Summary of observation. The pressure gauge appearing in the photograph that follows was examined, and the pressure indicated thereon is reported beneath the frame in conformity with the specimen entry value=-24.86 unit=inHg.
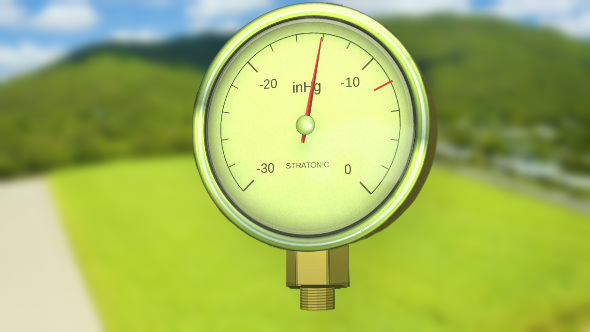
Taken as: value=-14 unit=inHg
